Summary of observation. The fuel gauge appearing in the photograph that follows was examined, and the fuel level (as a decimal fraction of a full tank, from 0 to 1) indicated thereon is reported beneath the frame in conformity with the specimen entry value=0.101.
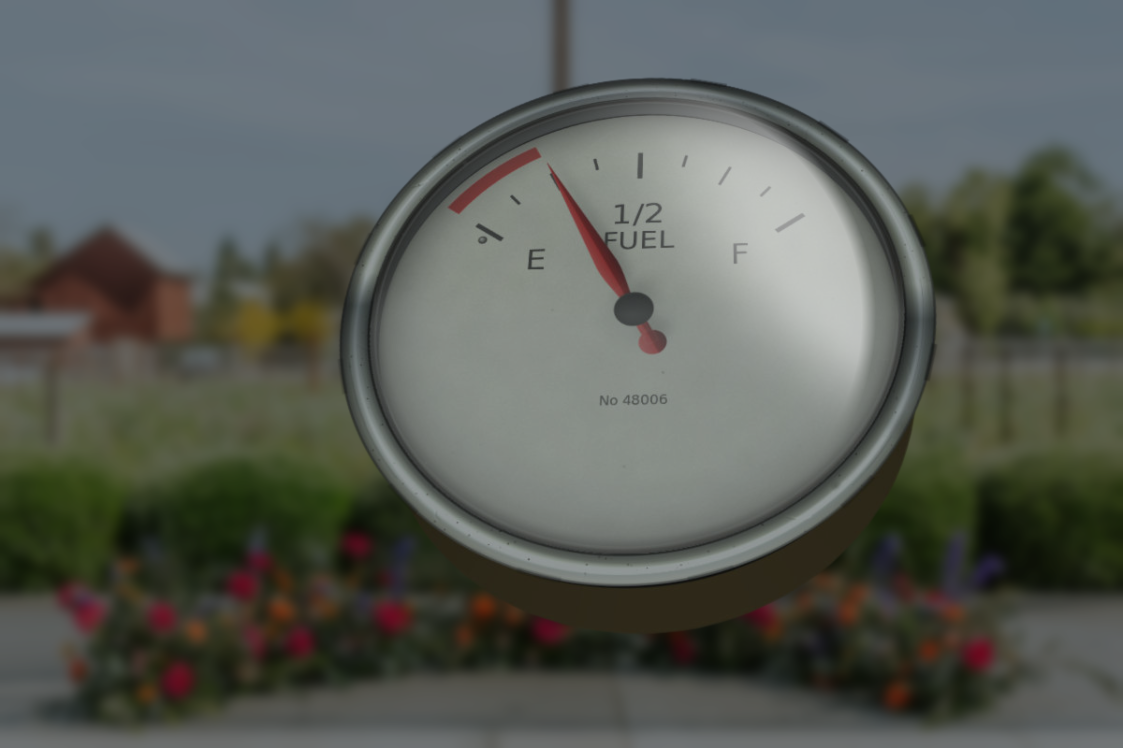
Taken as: value=0.25
